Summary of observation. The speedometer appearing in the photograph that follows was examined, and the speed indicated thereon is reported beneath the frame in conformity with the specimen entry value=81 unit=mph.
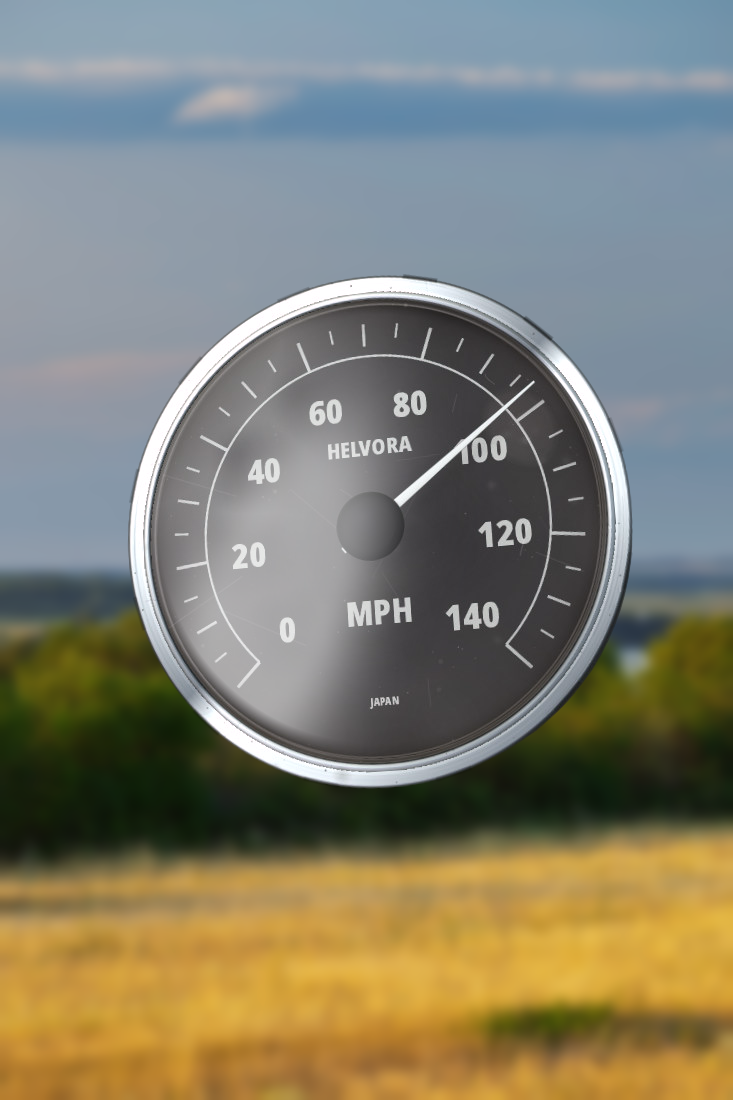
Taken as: value=97.5 unit=mph
